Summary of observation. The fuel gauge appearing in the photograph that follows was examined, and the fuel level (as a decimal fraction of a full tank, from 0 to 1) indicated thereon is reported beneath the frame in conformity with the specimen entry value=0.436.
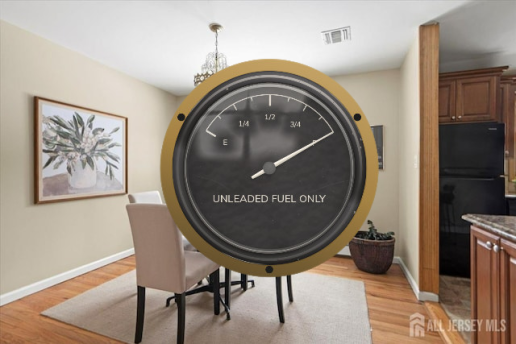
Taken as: value=1
